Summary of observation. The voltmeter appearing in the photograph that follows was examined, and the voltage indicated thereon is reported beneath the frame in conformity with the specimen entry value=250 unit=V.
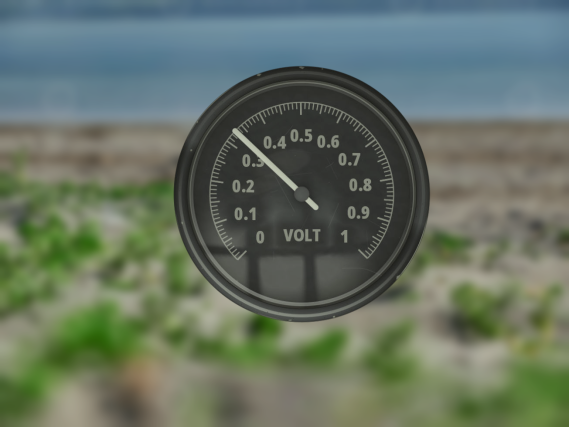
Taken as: value=0.33 unit=V
